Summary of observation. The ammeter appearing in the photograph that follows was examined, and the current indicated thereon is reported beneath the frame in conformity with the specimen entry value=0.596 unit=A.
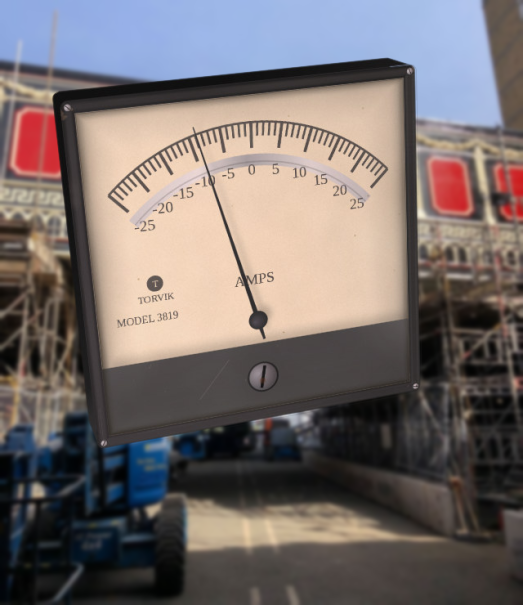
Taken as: value=-9 unit=A
